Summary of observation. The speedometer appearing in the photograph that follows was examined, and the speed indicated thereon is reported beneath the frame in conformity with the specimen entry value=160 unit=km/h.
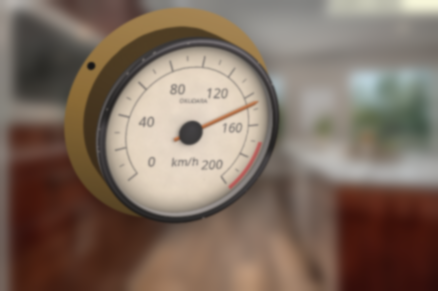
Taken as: value=145 unit=km/h
